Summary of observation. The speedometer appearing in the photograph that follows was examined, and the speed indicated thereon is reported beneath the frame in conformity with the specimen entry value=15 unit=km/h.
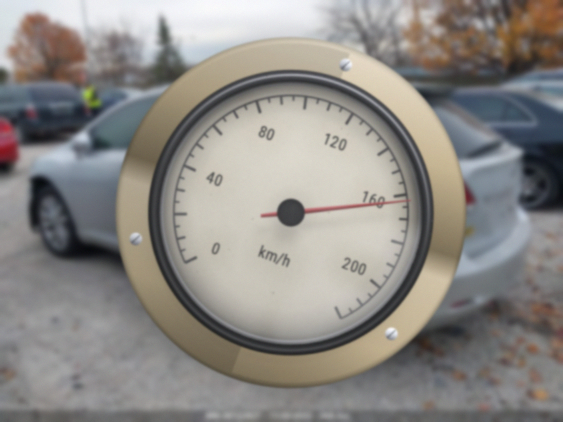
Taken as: value=162.5 unit=km/h
